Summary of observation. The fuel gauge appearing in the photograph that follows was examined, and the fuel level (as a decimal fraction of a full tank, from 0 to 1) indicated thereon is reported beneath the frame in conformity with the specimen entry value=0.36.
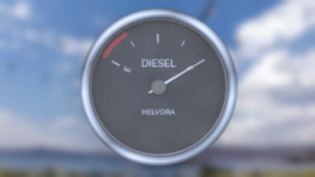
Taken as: value=1
